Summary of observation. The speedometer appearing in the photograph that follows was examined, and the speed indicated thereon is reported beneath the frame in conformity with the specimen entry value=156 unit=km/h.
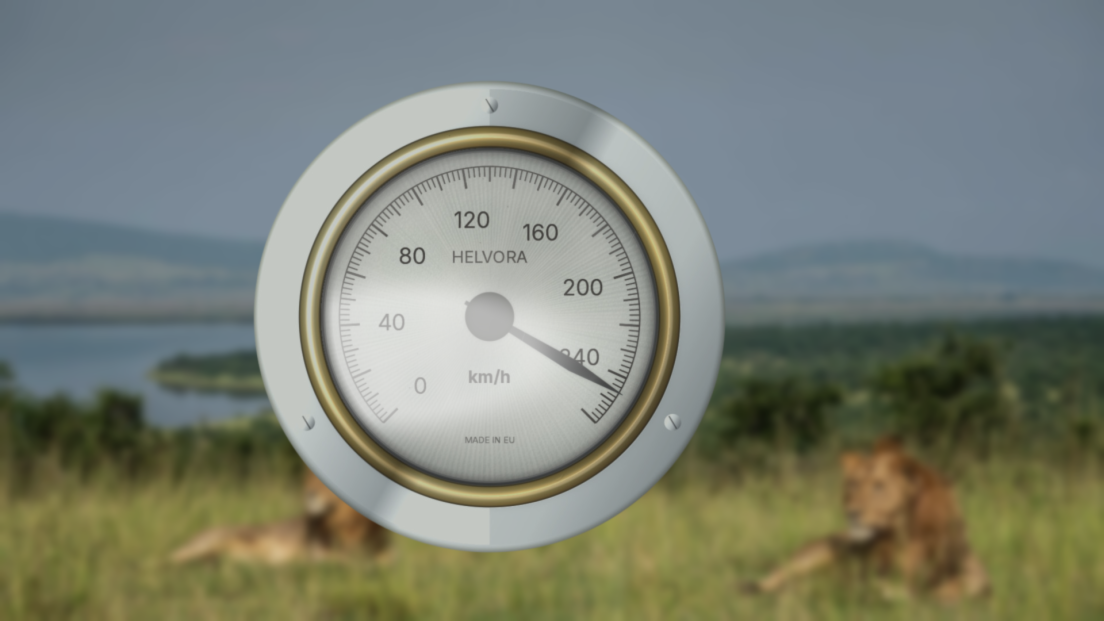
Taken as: value=246 unit=km/h
